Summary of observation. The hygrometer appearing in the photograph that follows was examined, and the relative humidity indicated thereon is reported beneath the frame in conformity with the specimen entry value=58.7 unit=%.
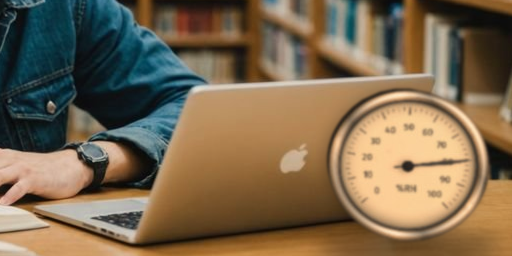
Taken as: value=80 unit=%
